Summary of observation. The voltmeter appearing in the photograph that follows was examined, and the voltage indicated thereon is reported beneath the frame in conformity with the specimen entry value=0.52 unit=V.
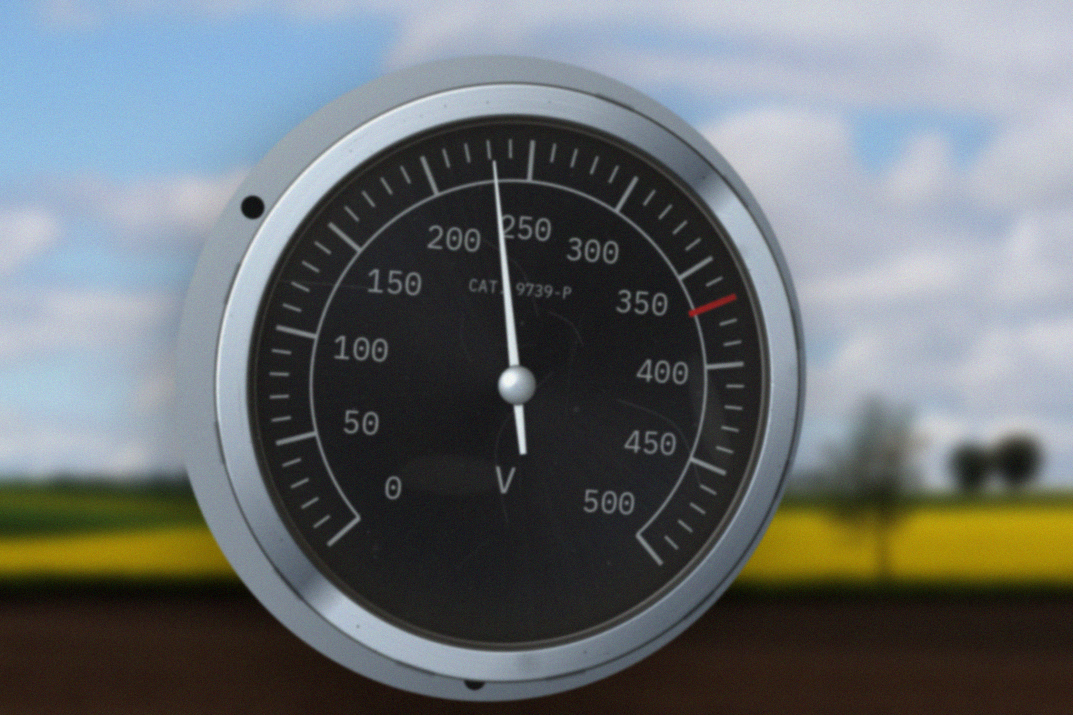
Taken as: value=230 unit=V
